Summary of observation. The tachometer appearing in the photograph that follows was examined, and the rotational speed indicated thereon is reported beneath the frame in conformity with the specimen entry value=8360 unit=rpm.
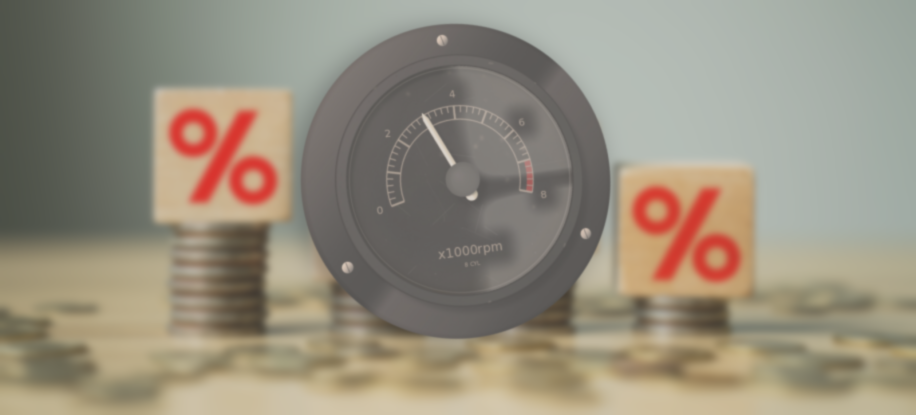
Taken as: value=3000 unit=rpm
